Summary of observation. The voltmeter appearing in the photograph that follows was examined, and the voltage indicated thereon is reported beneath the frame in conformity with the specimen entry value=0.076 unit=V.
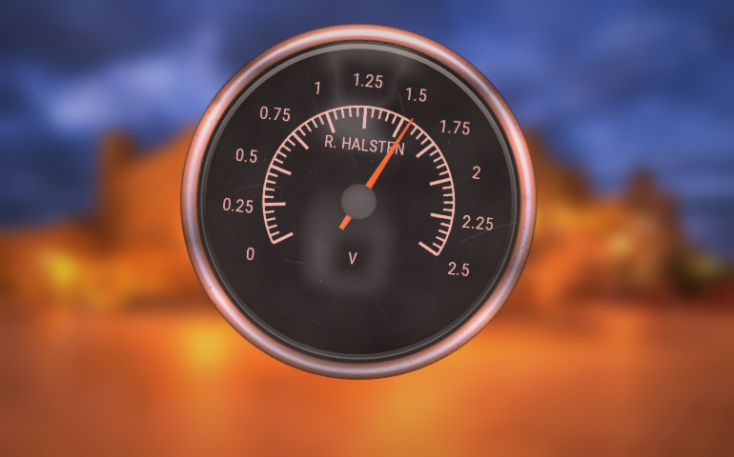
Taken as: value=1.55 unit=V
